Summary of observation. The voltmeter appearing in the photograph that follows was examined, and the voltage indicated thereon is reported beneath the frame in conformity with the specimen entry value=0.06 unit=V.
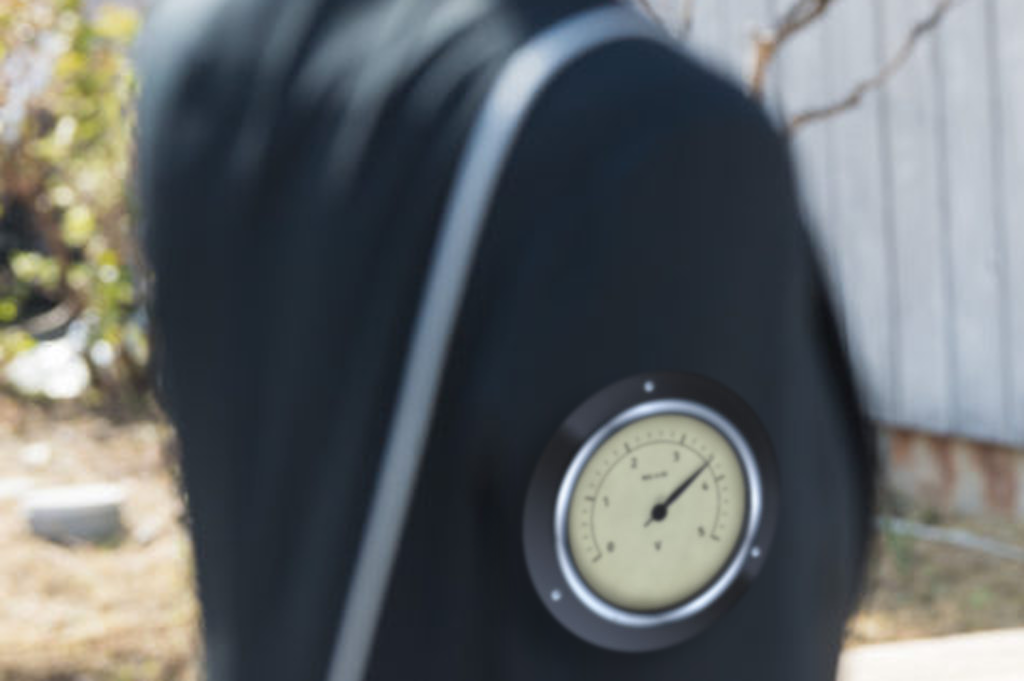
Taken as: value=3.6 unit=V
